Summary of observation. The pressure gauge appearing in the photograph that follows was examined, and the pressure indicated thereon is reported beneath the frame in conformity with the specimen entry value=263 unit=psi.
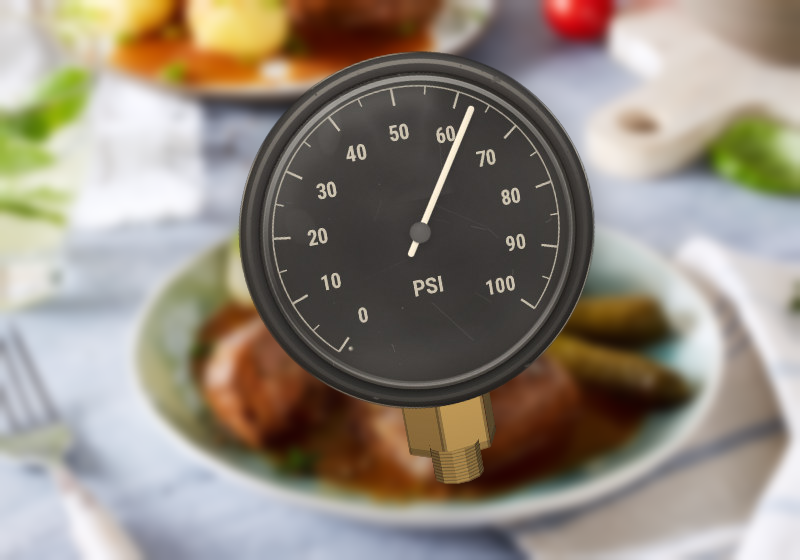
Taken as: value=62.5 unit=psi
